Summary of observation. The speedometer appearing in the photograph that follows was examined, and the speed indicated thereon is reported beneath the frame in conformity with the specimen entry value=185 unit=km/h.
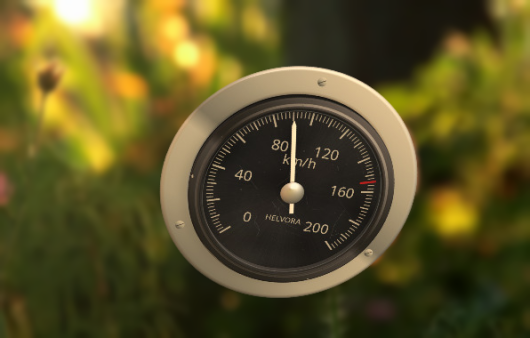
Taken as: value=90 unit=km/h
